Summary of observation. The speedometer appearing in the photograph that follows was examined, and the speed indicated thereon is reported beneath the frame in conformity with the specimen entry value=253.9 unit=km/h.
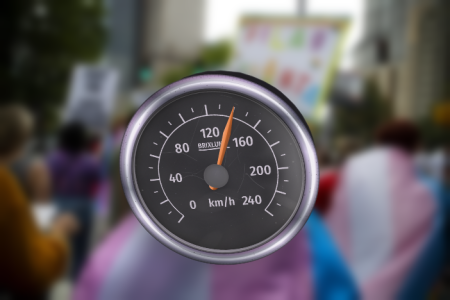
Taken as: value=140 unit=km/h
